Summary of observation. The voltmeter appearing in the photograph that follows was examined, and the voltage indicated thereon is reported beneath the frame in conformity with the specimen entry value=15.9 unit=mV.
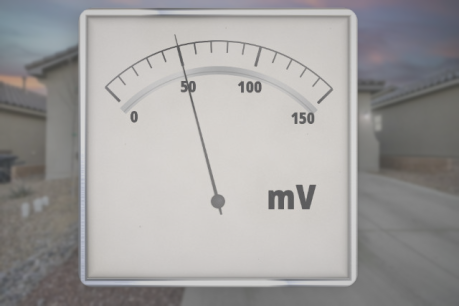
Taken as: value=50 unit=mV
